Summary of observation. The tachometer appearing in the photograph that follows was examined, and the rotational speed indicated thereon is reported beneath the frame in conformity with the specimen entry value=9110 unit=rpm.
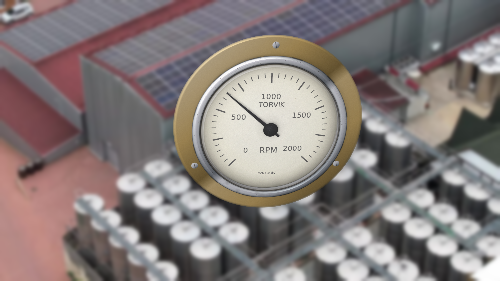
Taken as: value=650 unit=rpm
